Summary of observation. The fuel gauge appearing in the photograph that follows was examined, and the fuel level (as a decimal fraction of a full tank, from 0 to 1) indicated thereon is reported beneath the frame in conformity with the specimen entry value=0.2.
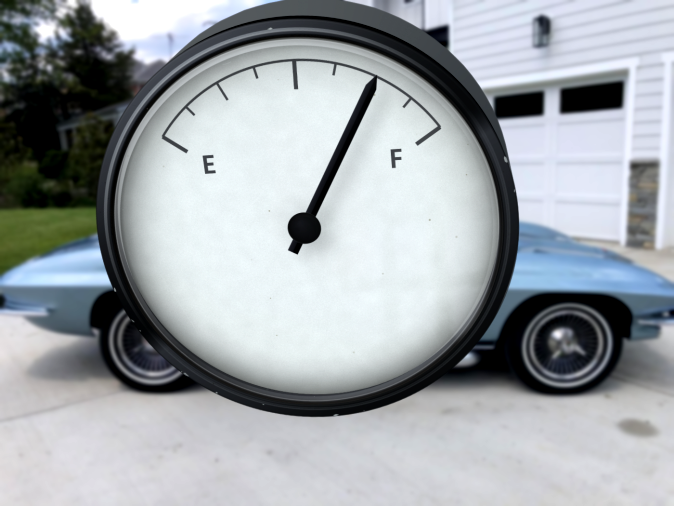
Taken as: value=0.75
